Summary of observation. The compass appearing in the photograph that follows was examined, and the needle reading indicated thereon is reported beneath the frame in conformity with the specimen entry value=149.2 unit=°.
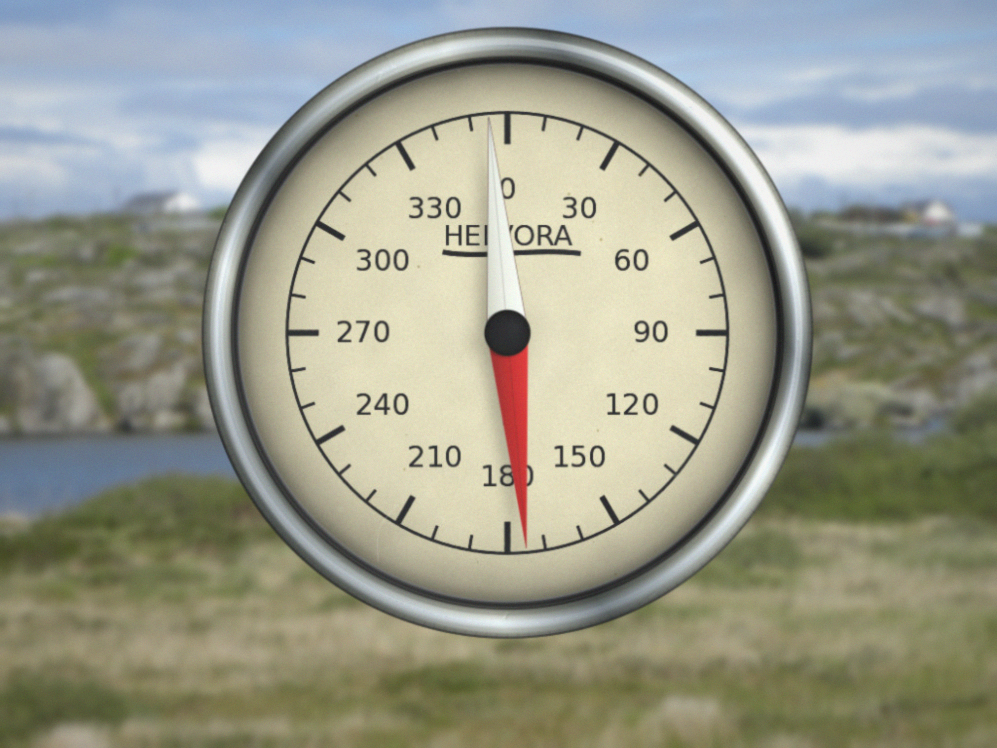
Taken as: value=175 unit=°
